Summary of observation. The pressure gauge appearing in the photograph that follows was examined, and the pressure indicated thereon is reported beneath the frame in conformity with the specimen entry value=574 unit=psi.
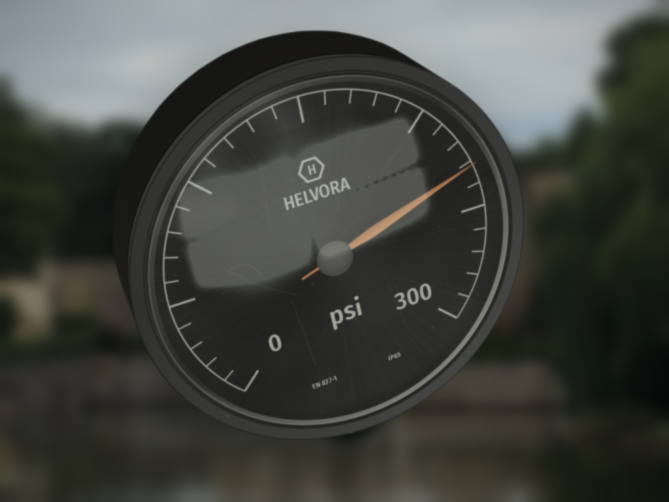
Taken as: value=230 unit=psi
